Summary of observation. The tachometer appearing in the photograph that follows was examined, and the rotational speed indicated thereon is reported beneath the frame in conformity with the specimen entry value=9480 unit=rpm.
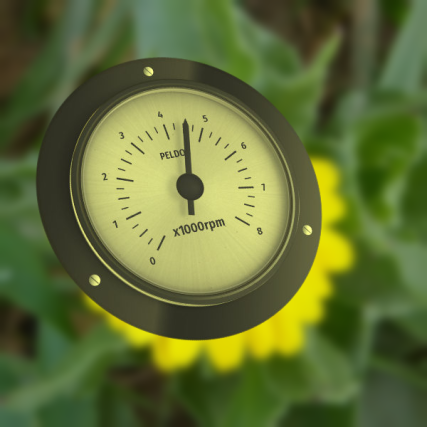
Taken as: value=4500 unit=rpm
